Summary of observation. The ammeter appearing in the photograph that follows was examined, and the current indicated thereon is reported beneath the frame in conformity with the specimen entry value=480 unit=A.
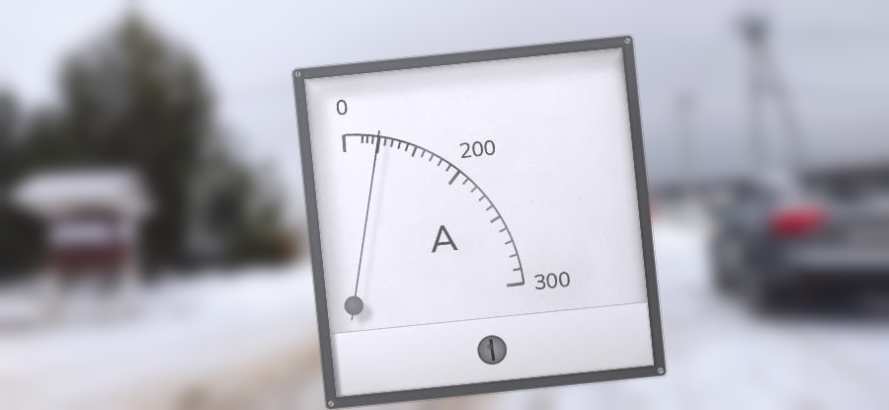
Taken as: value=100 unit=A
